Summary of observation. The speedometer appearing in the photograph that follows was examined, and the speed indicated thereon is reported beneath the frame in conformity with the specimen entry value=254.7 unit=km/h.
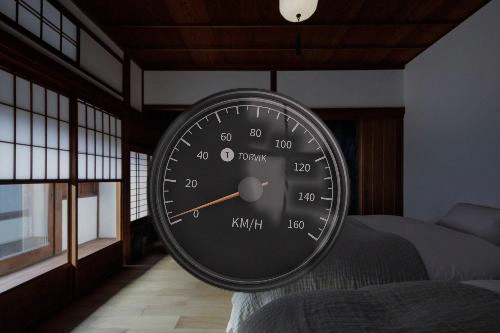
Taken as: value=2.5 unit=km/h
